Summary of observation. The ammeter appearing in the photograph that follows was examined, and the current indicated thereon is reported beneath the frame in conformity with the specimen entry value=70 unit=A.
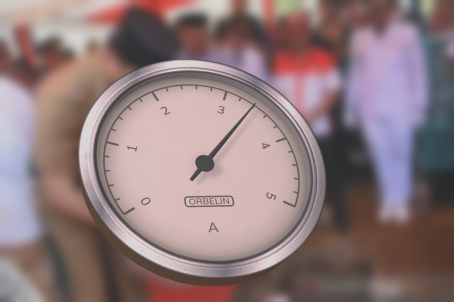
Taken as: value=3.4 unit=A
